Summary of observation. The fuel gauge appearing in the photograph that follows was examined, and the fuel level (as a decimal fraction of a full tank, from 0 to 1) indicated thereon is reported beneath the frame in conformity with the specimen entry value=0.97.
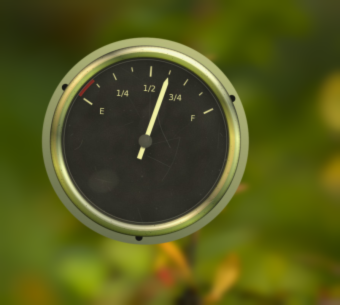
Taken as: value=0.625
